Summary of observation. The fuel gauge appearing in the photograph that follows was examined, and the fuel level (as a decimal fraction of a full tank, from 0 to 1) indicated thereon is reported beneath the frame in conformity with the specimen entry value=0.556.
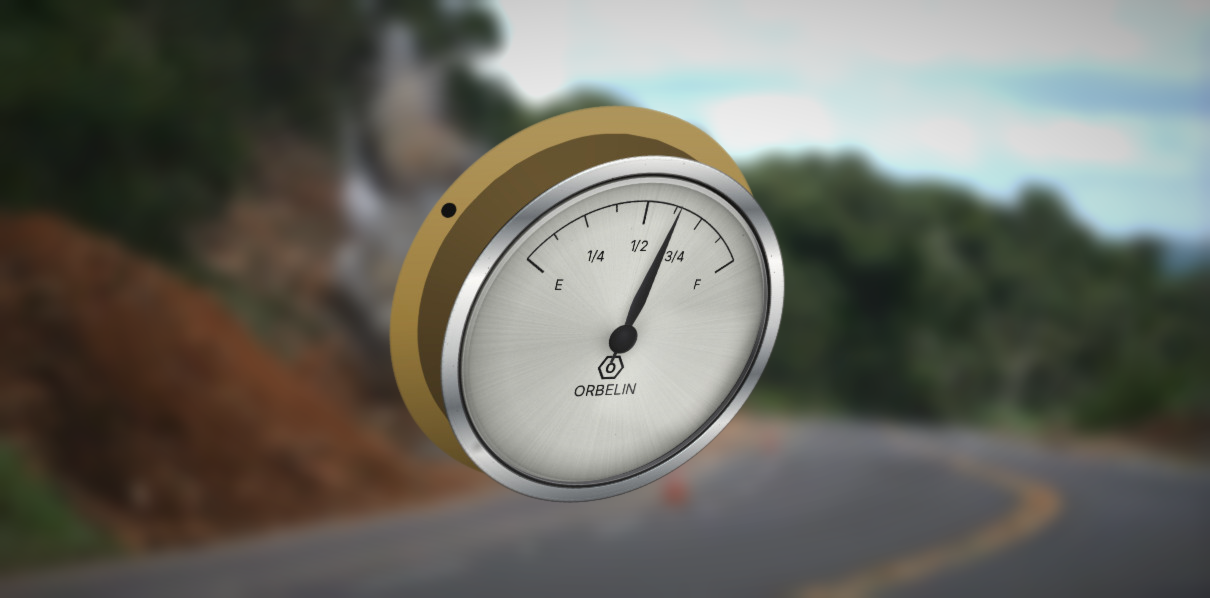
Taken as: value=0.625
